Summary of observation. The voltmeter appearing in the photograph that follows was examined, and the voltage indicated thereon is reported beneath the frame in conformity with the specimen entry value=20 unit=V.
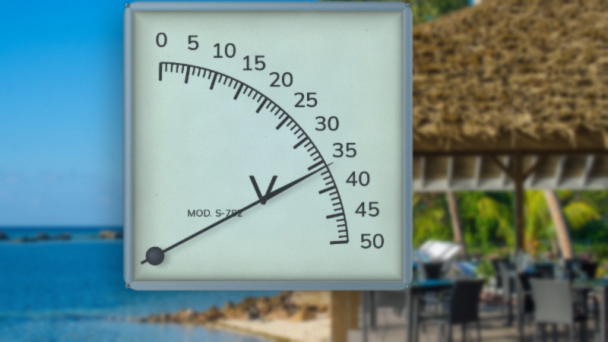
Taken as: value=36 unit=V
